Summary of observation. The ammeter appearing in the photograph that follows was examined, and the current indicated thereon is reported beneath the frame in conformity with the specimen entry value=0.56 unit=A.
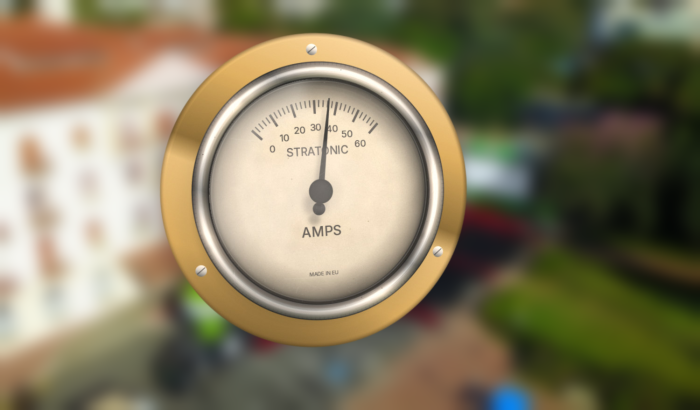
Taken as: value=36 unit=A
